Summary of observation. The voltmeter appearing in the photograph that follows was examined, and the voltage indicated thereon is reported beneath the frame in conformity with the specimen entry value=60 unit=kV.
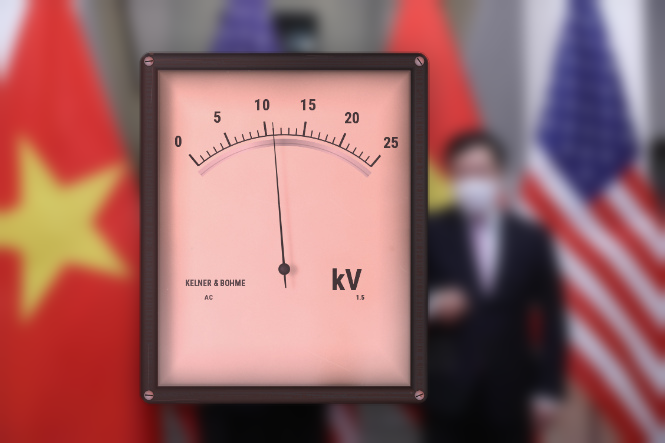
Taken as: value=11 unit=kV
